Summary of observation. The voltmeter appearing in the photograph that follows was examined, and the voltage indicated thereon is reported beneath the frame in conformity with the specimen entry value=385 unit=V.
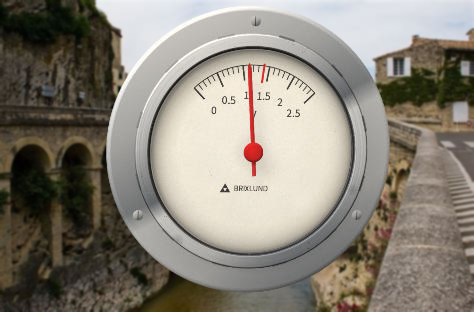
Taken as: value=1.1 unit=V
